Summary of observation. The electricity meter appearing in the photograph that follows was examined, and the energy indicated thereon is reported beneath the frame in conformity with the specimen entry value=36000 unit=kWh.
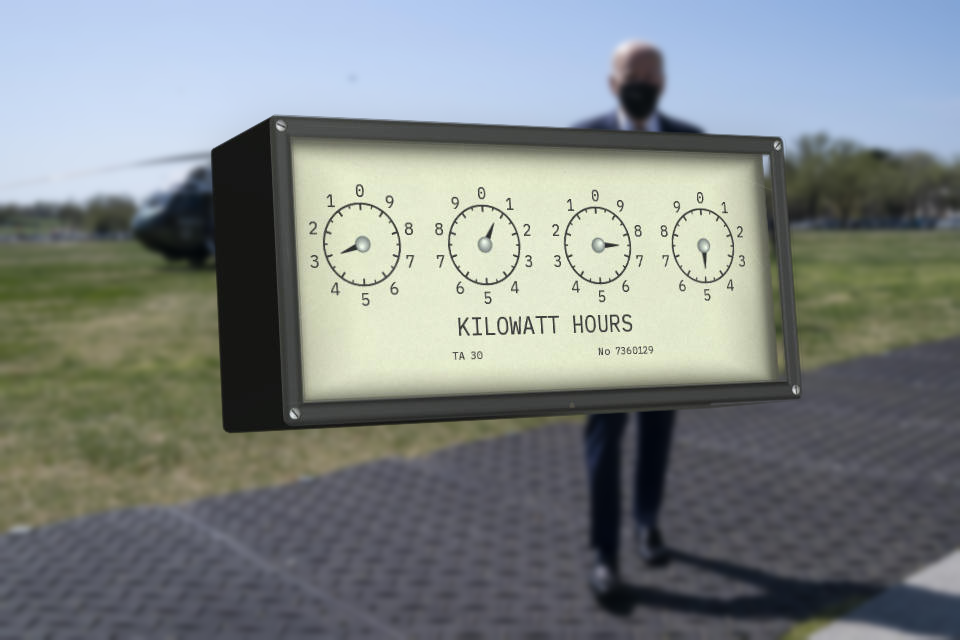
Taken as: value=3075 unit=kWh
